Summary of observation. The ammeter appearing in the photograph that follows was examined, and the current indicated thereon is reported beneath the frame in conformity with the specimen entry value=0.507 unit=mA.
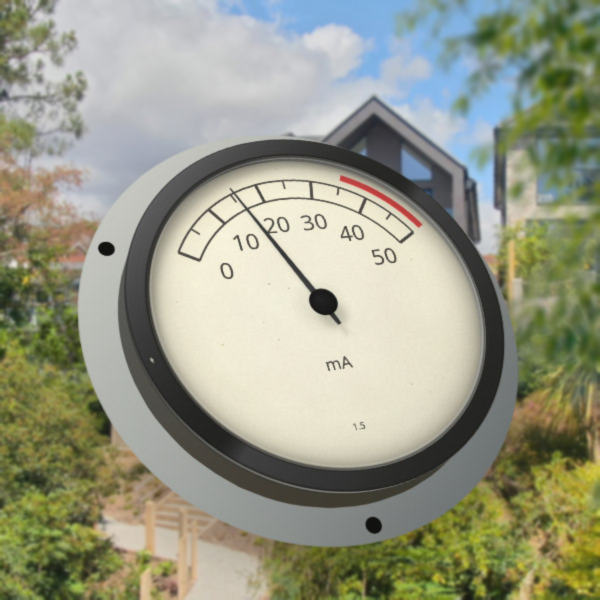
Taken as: value=15 unit=mA
